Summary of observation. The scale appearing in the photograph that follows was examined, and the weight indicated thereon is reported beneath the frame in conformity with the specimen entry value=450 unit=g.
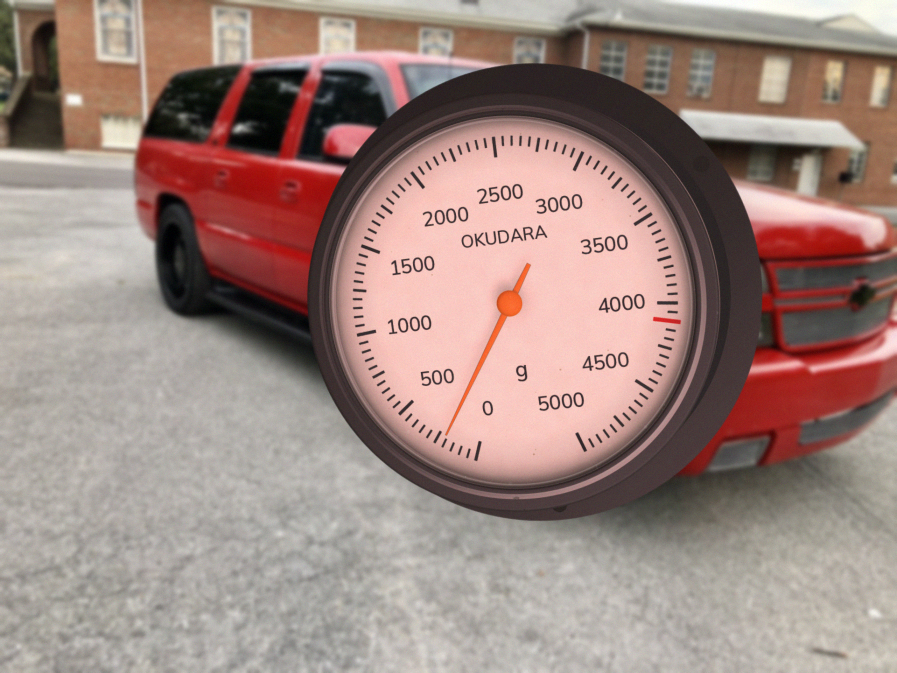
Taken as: value=200 unit=g
